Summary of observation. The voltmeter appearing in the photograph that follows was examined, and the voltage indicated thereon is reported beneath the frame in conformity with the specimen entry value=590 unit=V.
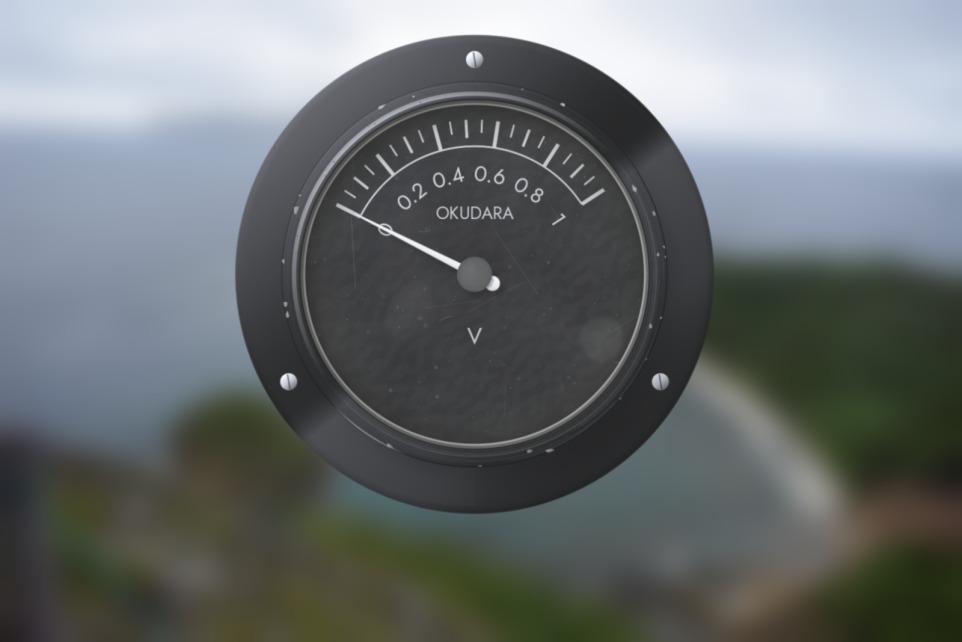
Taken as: value=0 unit=V
